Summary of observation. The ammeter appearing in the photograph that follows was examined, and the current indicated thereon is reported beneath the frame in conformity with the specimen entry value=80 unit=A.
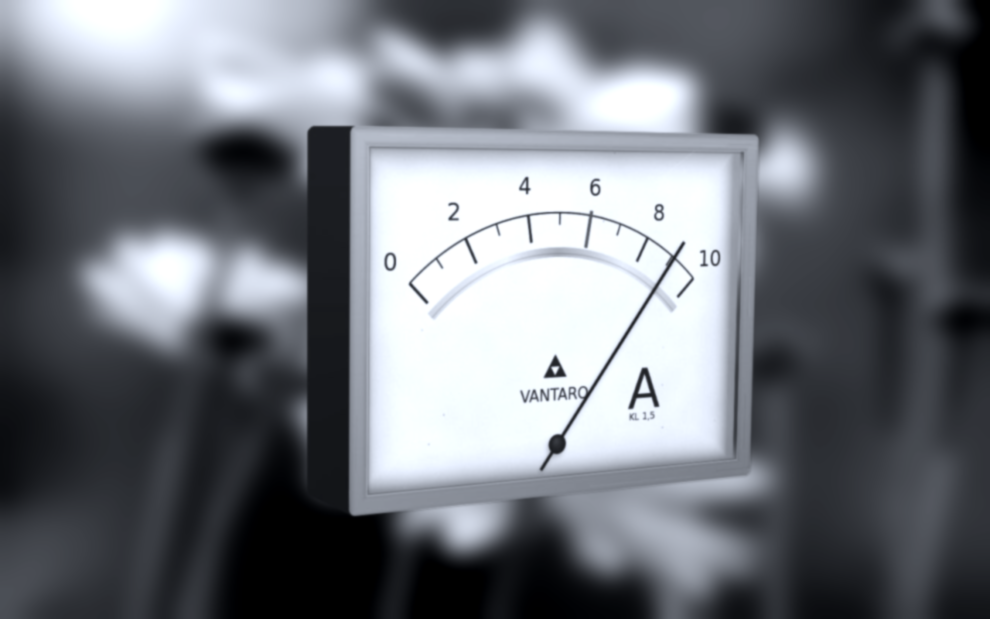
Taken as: value=9 unit=A
